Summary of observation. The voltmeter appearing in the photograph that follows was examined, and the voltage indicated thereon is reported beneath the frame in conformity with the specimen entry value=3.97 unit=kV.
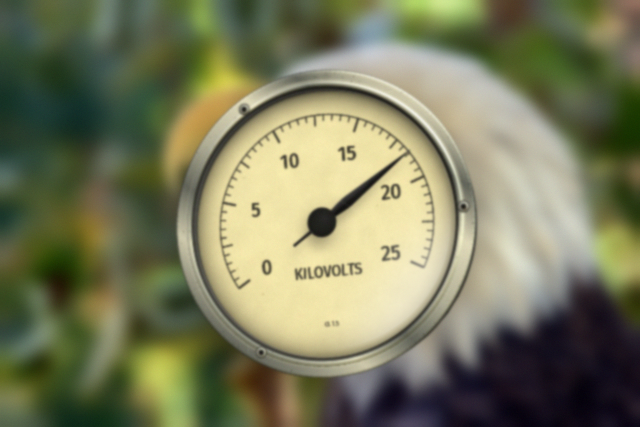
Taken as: value=18.5 unit=kV
